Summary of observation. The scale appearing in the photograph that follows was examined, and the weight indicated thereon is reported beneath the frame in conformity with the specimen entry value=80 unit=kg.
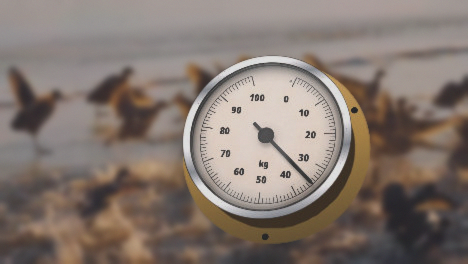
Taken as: value=35 unit=kg
